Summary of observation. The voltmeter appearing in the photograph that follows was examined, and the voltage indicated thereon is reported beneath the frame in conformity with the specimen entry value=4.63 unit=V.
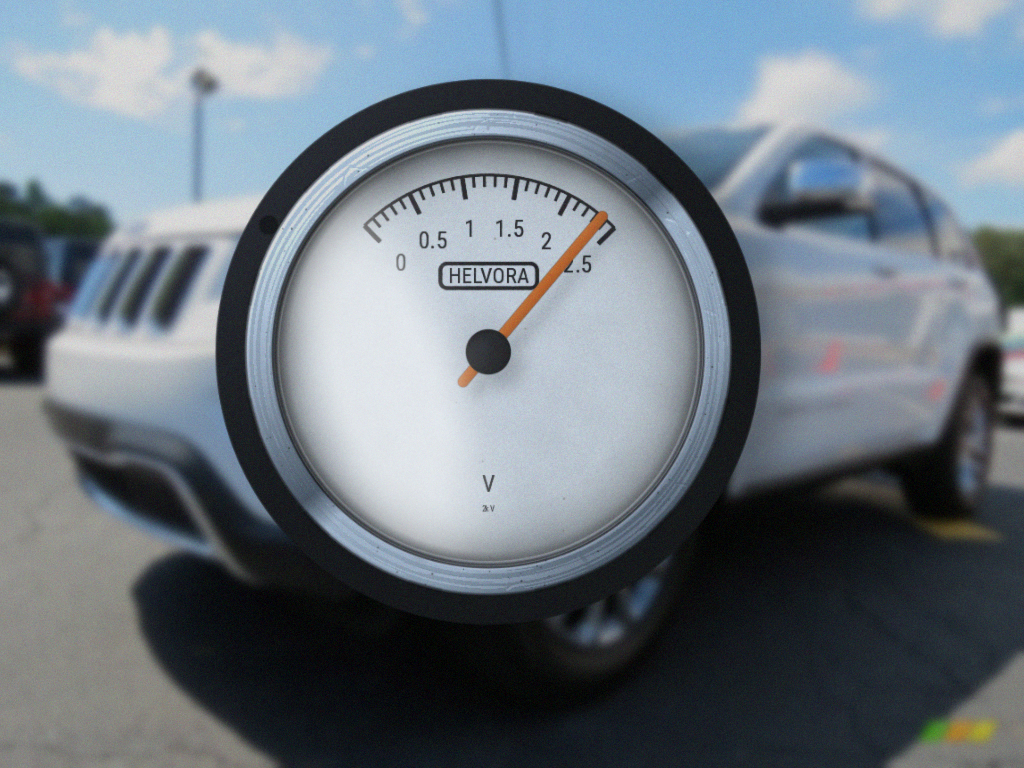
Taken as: value=2.35 unit=V
